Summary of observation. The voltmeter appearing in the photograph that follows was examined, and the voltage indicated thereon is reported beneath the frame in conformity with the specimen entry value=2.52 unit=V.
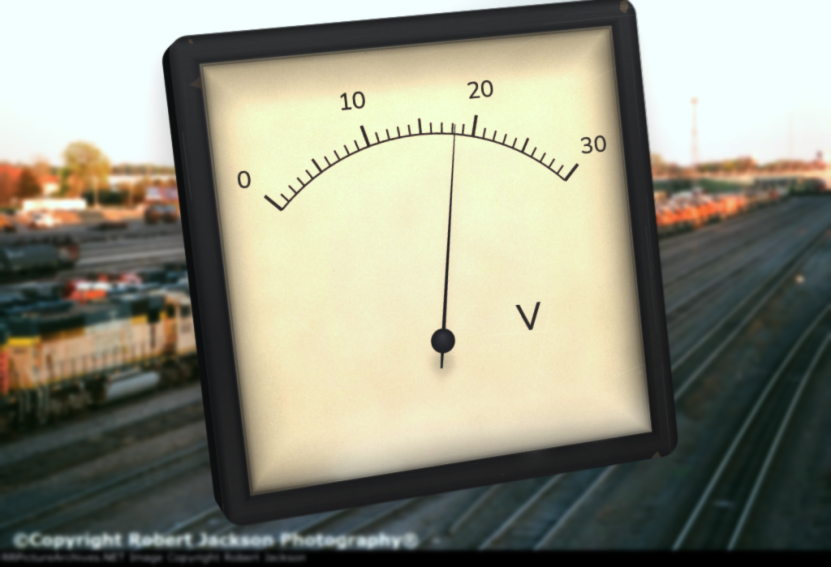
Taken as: value=18 unit=V
